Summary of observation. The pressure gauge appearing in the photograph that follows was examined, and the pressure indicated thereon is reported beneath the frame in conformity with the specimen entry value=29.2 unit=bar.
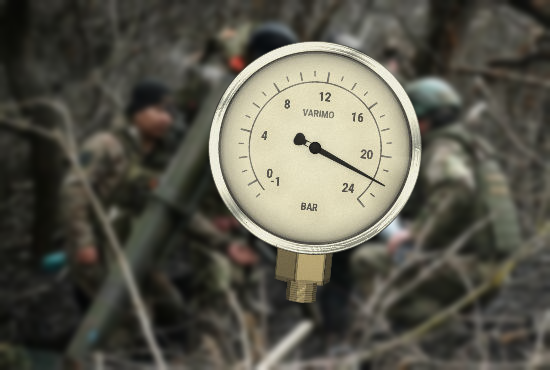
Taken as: value=22 unit=bar
